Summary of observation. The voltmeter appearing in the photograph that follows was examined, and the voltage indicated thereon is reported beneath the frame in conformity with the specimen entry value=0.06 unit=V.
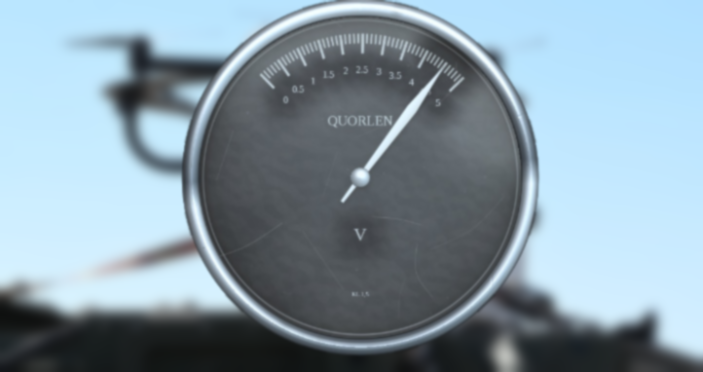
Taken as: value=4.5 unit=V
